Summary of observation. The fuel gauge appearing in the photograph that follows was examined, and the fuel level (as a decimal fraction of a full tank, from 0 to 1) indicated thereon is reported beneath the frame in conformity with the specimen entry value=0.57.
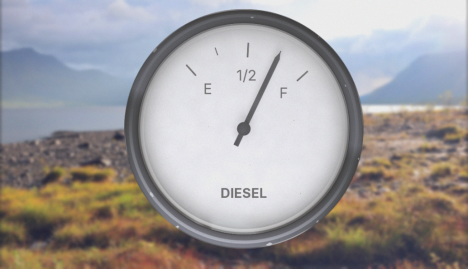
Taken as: value=0.75
